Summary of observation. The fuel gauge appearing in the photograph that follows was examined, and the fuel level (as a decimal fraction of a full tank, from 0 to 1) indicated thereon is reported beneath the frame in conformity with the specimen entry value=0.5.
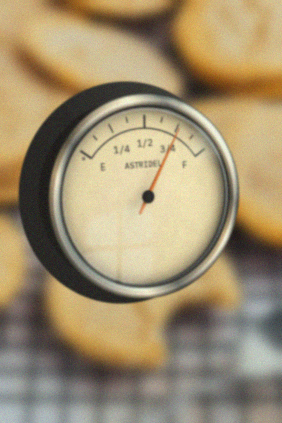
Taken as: value=0.75
